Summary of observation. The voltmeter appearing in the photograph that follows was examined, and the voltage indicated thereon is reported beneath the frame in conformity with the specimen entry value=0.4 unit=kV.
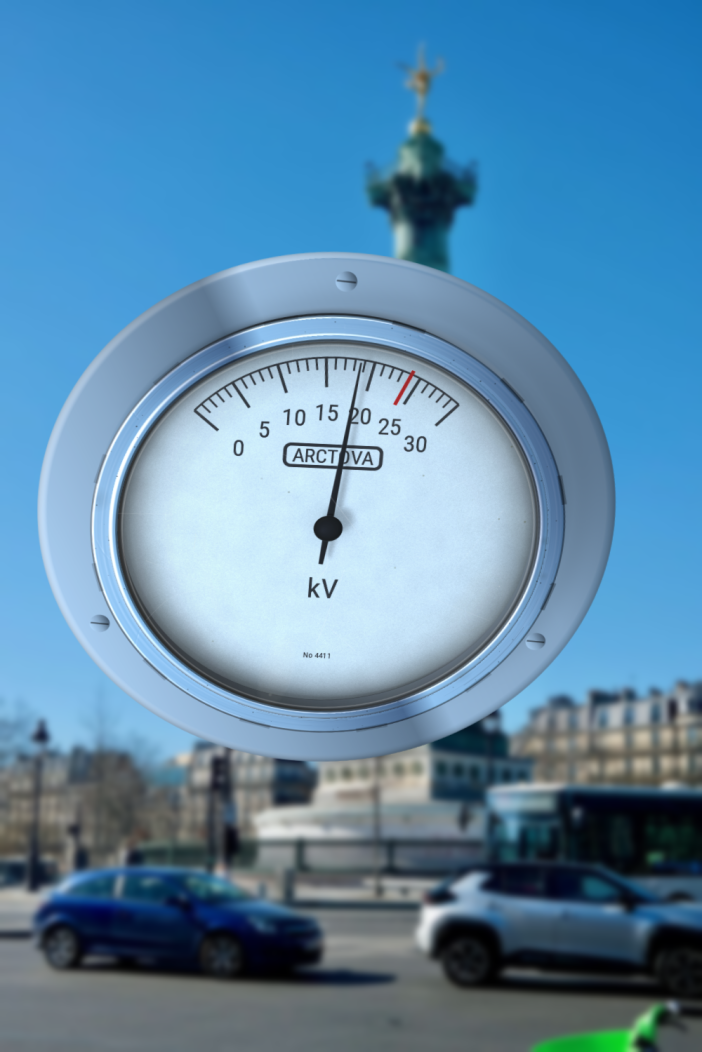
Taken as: value=18.5 unit=kV
